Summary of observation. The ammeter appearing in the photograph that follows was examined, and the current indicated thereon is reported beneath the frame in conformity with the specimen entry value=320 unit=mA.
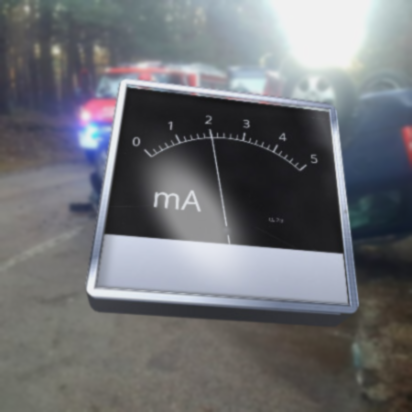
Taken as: value=2 unit=mA
